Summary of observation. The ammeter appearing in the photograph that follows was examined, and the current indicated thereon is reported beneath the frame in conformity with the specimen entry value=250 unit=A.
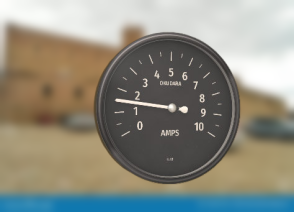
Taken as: value=1.5 unit=A
